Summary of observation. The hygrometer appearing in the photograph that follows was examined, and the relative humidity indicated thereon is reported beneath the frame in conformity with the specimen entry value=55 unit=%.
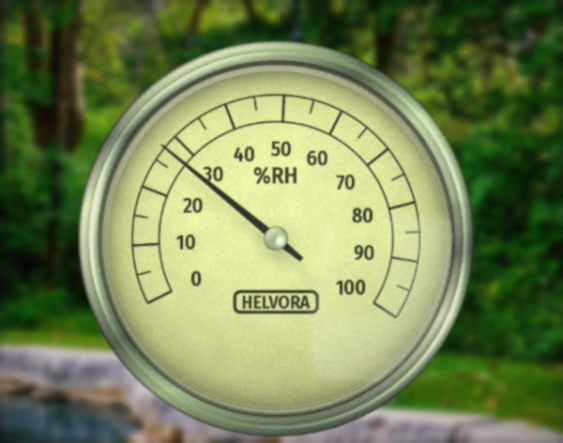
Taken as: value=27.5 unit=%
